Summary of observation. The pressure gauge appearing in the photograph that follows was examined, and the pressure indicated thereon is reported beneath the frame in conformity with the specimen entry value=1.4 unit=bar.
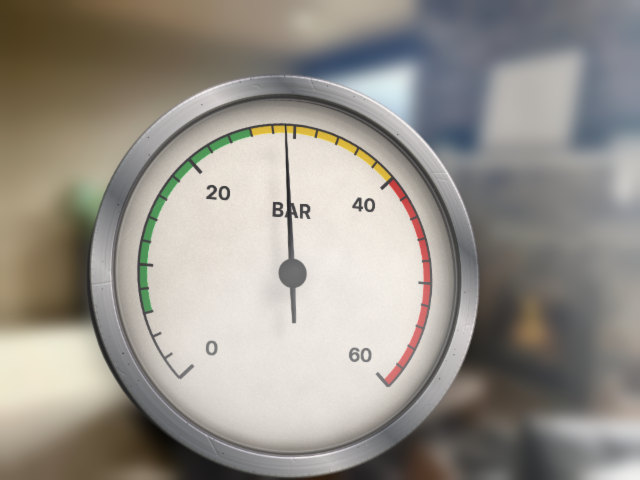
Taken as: value=29 unit=bar
